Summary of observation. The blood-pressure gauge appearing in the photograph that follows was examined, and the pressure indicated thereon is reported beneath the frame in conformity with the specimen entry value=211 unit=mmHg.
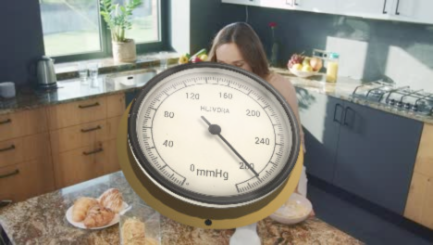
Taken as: value=280 unit=mmHg
